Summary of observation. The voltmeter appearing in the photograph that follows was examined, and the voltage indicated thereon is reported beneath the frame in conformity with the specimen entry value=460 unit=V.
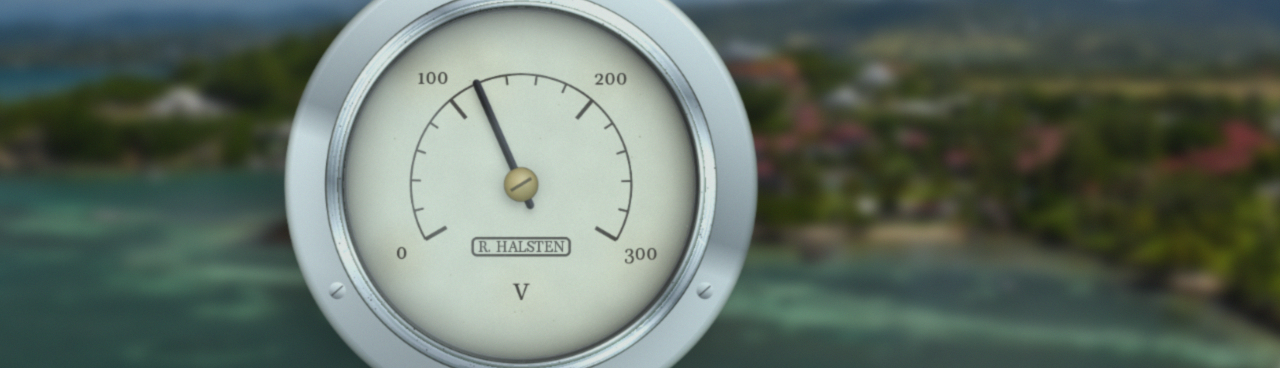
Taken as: value=120 unit=V
